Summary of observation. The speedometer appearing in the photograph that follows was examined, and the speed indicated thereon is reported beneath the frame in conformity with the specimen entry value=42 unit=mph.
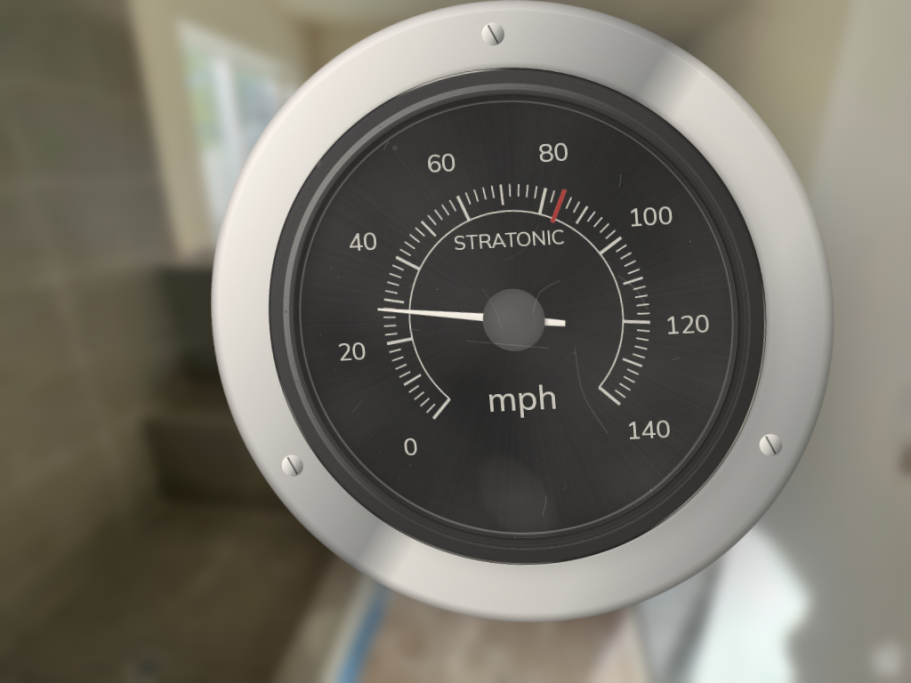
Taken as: value=28 unit=mph
